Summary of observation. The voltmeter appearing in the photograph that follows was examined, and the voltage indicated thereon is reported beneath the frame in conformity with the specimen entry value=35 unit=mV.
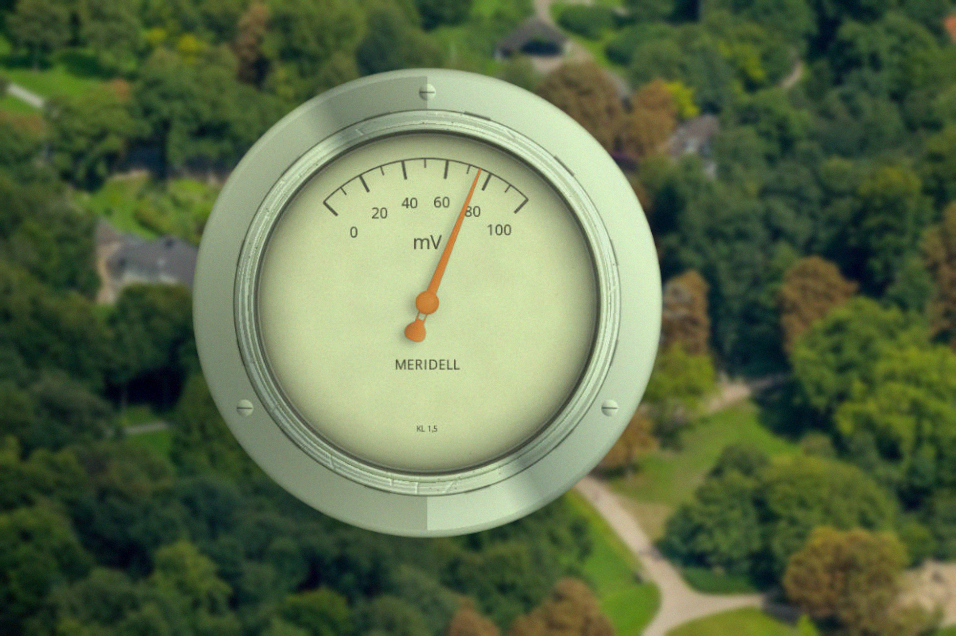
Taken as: value=75 unit=mV
